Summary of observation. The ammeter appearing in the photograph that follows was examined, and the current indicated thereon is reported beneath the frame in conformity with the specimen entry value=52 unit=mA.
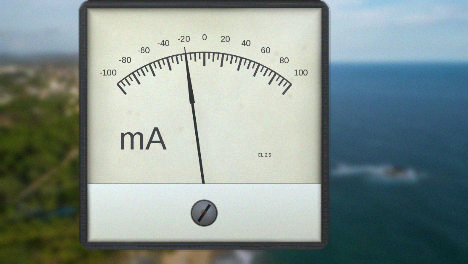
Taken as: value=-20 unit=mA
